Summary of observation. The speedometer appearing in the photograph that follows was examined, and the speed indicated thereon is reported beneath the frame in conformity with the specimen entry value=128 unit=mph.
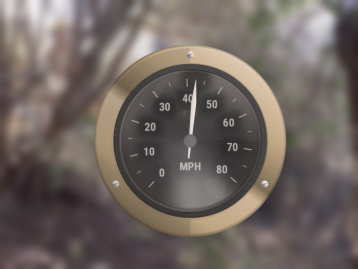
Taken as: value=42.5 unit=mph
